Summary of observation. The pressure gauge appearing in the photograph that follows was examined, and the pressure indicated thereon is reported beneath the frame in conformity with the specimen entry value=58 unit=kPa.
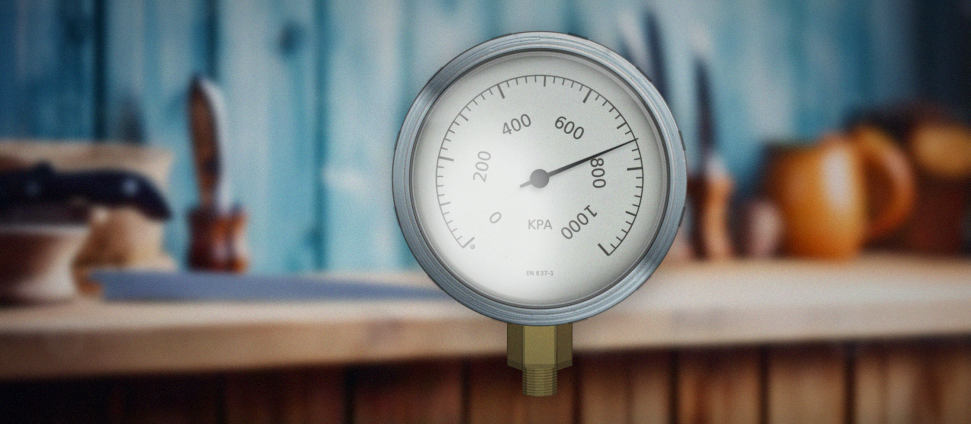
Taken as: value=740 unit=kPa
